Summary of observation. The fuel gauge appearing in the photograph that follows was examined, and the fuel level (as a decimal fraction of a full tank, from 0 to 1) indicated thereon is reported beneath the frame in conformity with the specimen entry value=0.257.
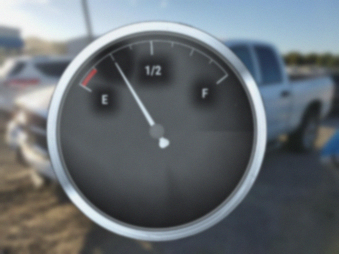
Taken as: value=0.25
